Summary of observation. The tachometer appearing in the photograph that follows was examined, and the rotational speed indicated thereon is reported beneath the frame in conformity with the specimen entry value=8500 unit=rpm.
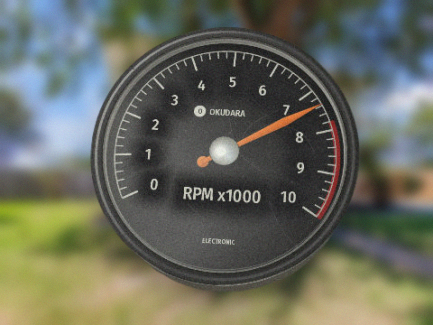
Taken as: value=7400 unit=rpm
